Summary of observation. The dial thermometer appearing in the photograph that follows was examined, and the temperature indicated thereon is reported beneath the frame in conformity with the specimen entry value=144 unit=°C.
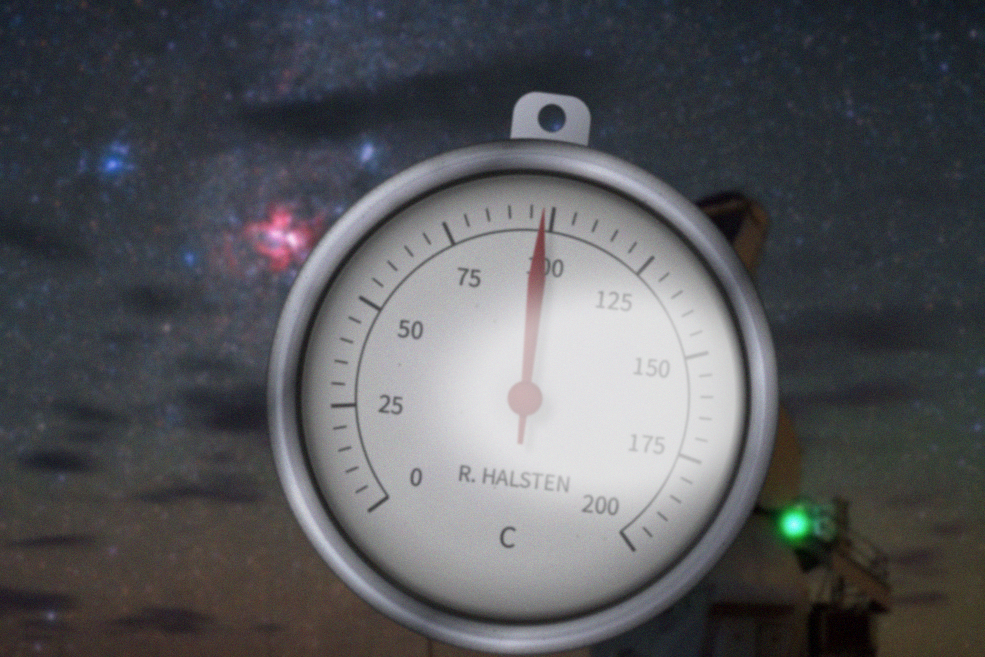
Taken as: value=97.5 unit=°C
